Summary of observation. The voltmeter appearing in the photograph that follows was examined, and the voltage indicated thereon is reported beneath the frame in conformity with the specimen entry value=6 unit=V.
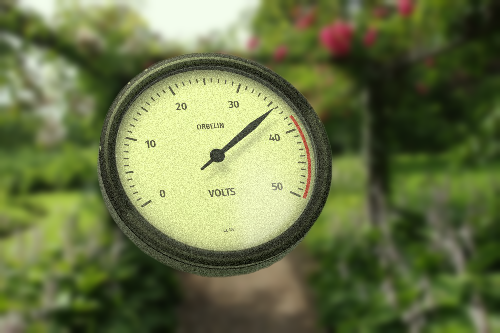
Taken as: value=36 unit=V
